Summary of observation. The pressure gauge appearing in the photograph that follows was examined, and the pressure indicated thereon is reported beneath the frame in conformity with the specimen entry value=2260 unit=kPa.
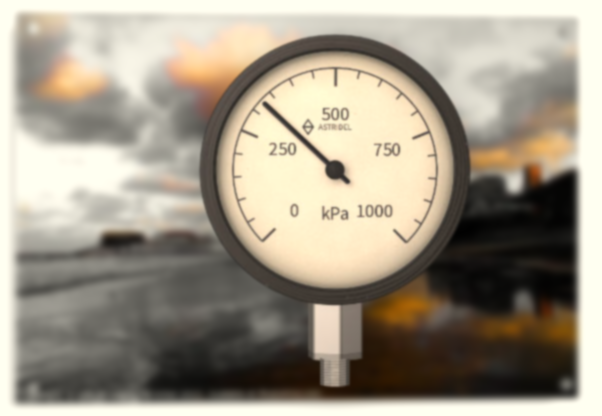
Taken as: value=325 unit=kPa
